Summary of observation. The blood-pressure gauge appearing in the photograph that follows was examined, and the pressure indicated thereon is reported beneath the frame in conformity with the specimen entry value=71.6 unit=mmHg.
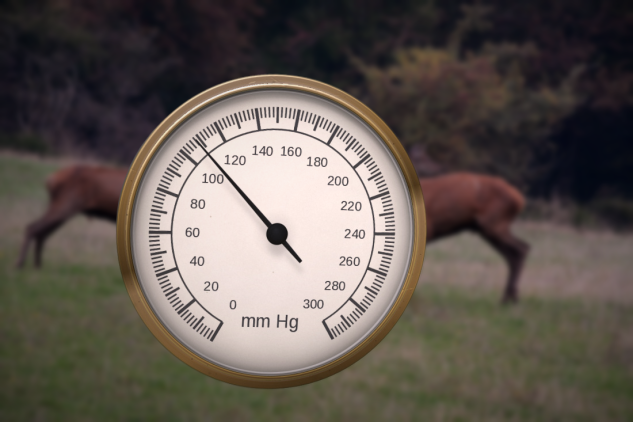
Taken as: value=108 unit=mmHg
